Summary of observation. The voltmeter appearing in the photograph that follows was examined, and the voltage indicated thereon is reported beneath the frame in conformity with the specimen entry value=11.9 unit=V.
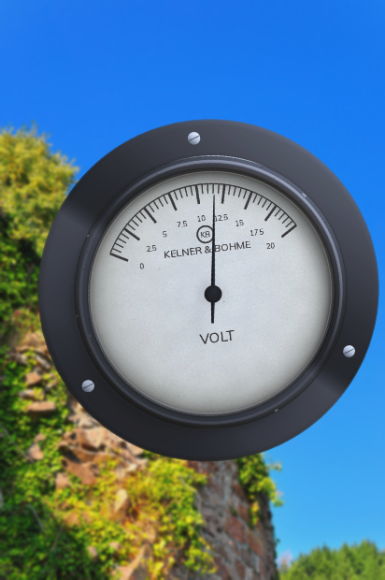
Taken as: value=11.5 unit=V
